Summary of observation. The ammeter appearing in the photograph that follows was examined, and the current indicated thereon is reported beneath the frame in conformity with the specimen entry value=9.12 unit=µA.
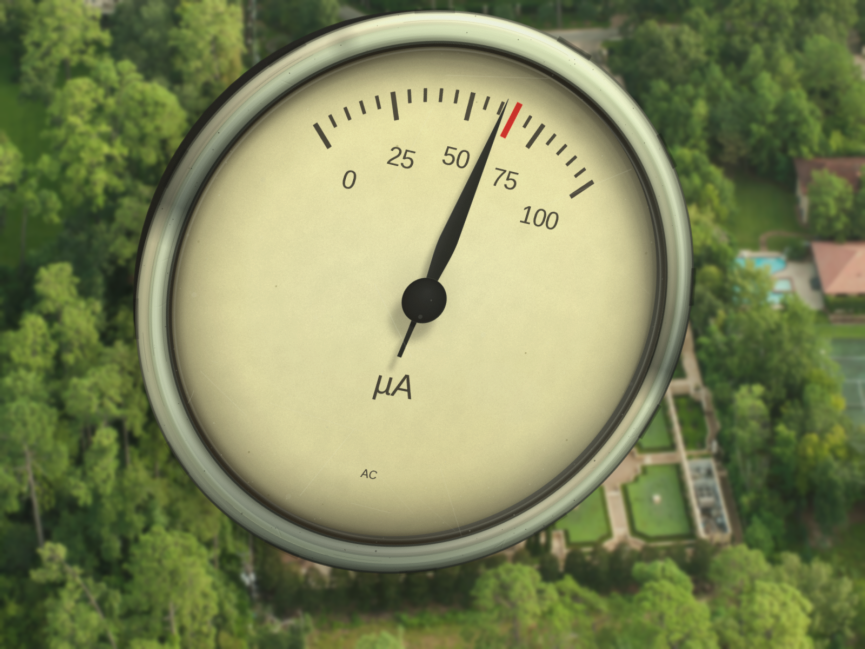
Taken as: value=60 unit=µA
